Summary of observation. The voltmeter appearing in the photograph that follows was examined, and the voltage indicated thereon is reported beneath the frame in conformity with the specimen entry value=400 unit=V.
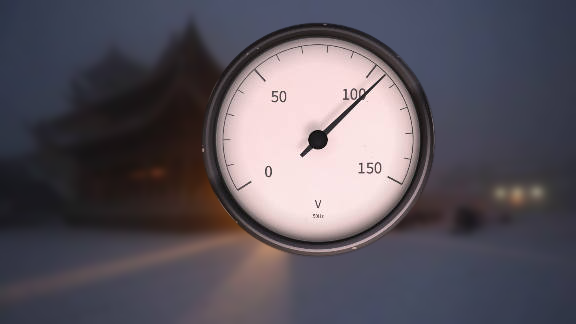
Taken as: value=105 unit=V
